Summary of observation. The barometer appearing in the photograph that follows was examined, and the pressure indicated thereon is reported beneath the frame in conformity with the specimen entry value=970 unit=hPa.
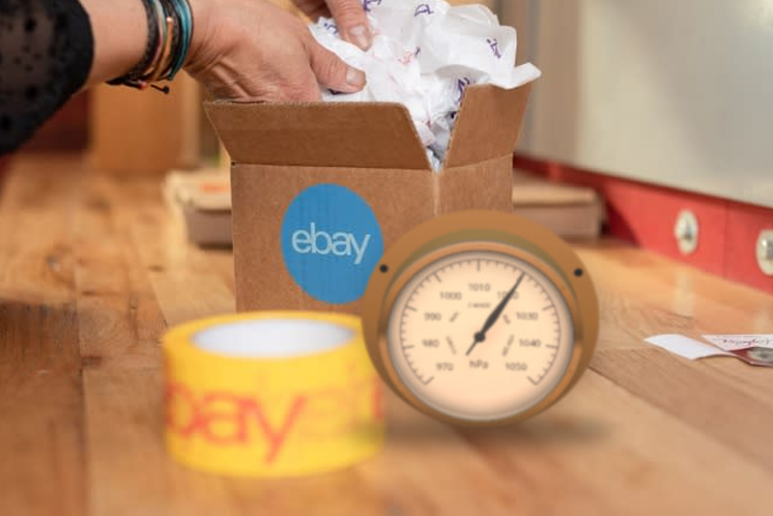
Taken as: value=1020 unit=hPa
